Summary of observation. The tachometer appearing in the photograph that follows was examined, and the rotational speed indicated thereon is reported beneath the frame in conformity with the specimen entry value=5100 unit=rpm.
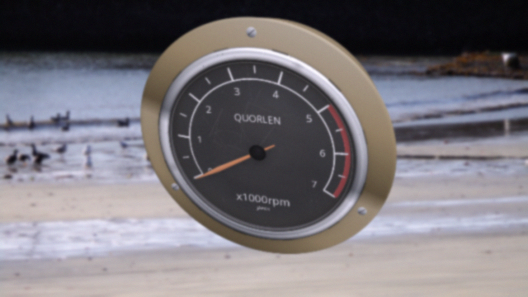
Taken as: value=0 unit=rpm
